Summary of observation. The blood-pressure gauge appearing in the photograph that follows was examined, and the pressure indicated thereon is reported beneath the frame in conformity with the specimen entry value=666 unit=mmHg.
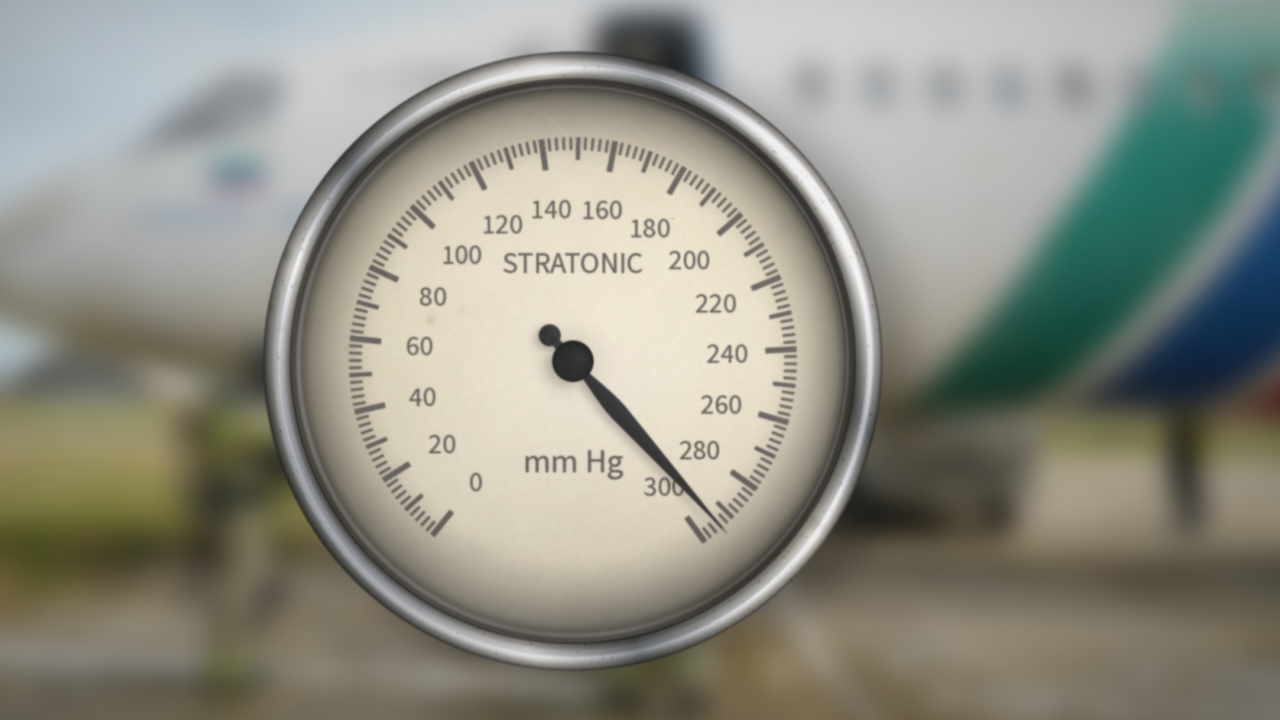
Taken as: value=294 unit=mmHg
